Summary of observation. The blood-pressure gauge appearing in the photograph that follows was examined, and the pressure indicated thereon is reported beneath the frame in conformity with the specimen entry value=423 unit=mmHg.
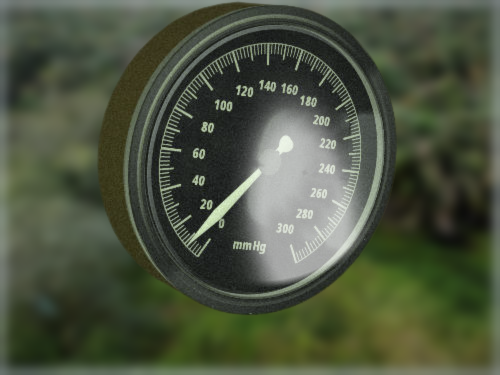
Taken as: value=10 unit=mmHg
